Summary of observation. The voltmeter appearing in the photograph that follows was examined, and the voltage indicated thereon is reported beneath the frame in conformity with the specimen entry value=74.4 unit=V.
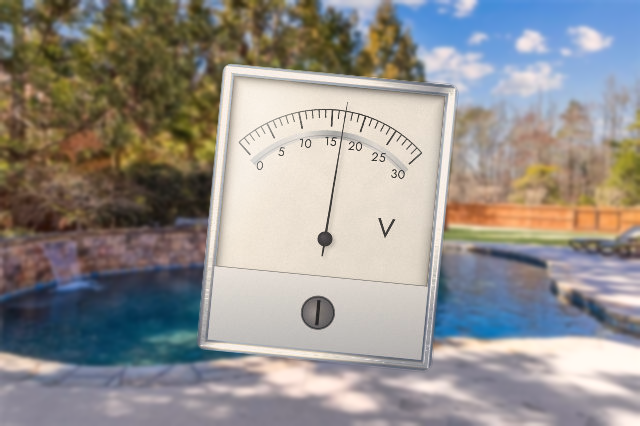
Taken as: value=17 unit=V
